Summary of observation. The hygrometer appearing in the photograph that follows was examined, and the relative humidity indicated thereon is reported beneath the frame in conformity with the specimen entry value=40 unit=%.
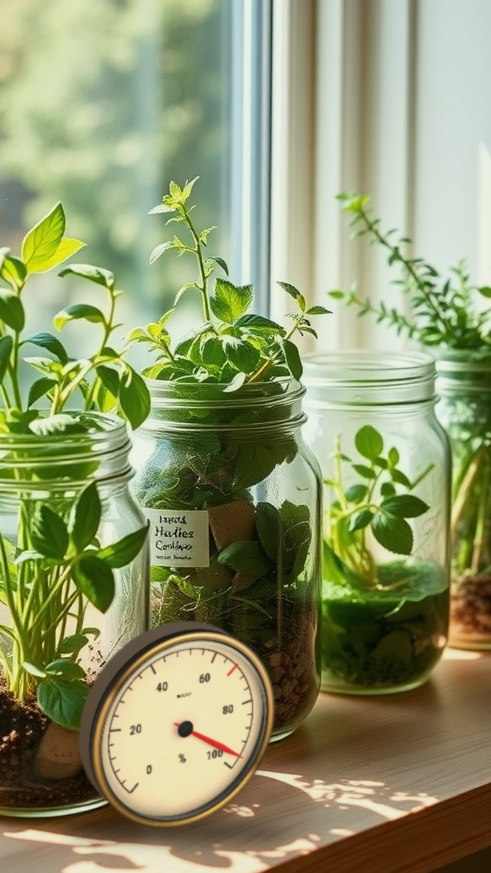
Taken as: value=96 unit=%
